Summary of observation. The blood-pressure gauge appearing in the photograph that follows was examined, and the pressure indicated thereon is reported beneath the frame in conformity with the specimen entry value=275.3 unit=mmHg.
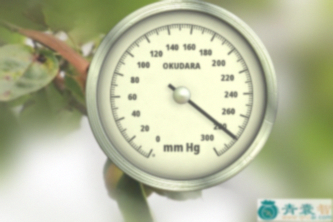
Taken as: value=280 unit=mmHg
